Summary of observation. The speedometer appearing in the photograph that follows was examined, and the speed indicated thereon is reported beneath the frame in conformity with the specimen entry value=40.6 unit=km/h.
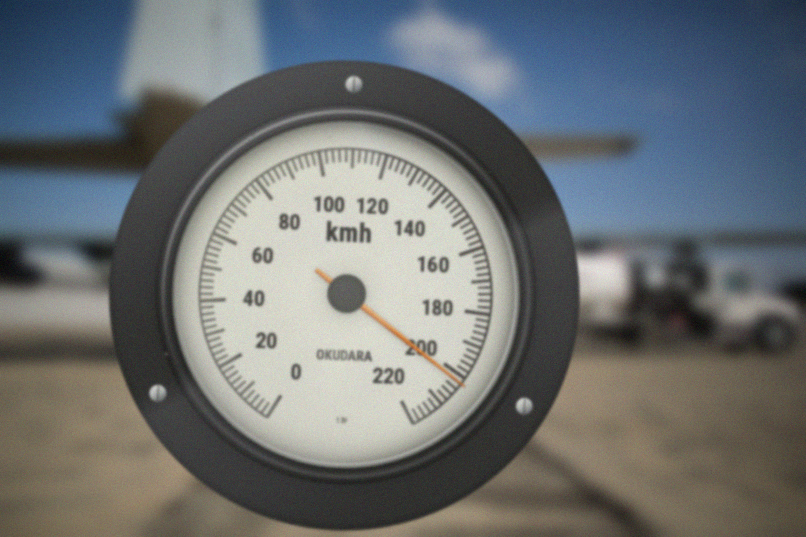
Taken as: value=202 unit=km/h
